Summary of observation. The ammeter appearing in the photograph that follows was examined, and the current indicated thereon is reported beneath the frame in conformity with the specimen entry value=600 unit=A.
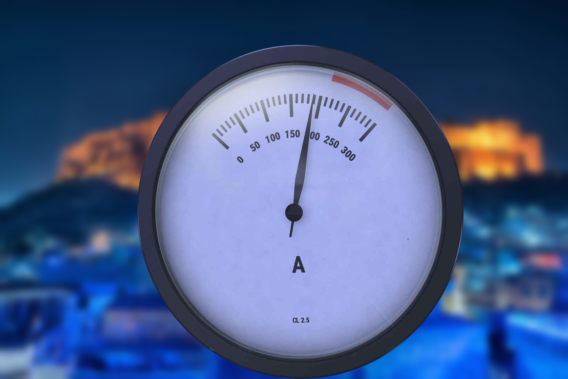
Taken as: value=190 unit=A
